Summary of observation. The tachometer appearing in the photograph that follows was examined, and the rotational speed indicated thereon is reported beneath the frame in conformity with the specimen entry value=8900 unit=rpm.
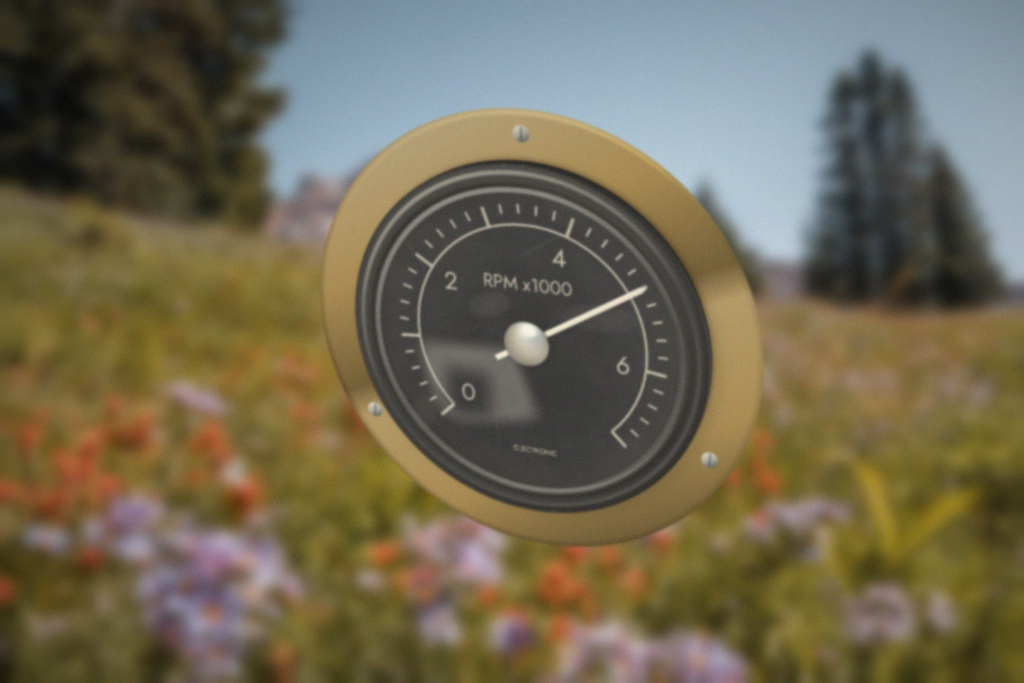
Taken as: value=5000 unit=rpm
